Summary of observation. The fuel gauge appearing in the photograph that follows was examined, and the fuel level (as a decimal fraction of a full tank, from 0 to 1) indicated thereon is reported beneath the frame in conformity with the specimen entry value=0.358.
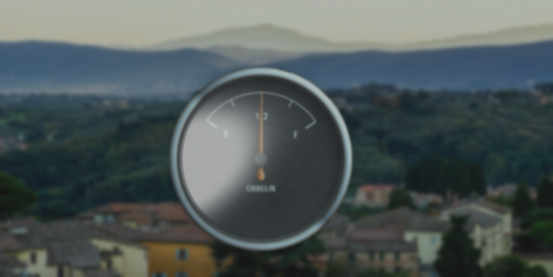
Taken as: value=0.5
